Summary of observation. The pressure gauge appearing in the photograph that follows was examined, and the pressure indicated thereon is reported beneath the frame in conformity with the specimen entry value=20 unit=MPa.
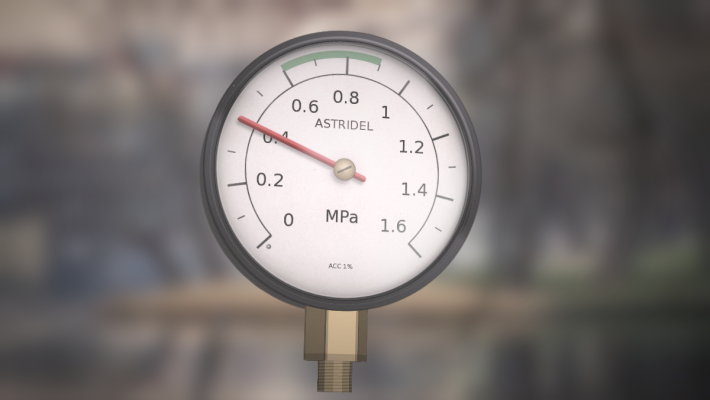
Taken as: value=0.4 unit=MPa
